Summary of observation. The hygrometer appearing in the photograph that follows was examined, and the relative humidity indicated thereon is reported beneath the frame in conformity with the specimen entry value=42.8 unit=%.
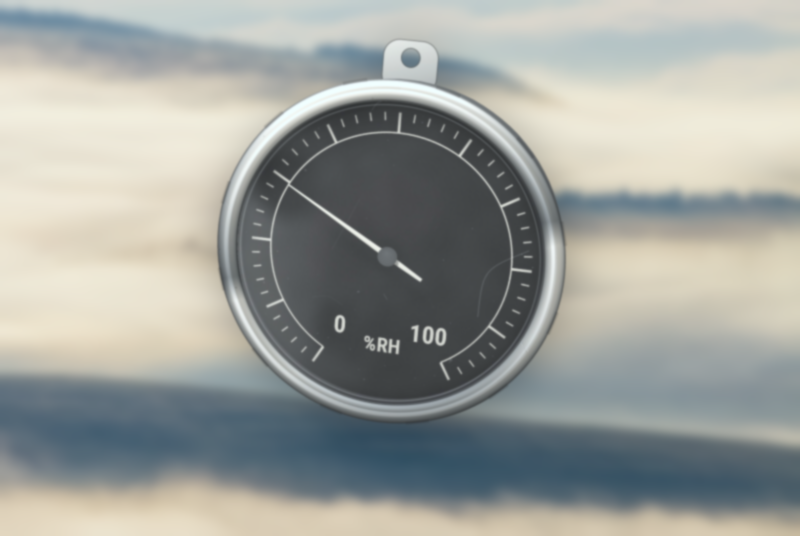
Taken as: value=30 unit=%
